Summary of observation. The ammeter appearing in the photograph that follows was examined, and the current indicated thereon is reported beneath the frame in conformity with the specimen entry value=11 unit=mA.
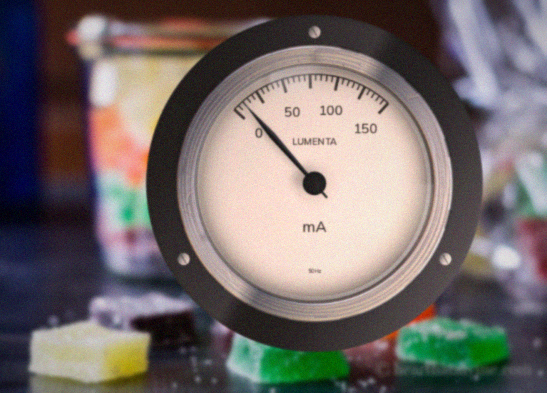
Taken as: value=10 unit=mA
